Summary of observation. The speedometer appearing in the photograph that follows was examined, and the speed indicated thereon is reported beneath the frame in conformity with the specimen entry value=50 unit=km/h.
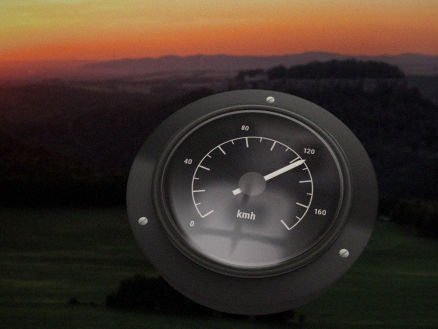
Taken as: value=125 unit=km/h
